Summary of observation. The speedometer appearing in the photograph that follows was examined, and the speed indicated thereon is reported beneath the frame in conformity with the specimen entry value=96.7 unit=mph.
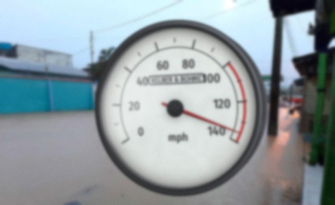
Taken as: value=135 unit=mph
